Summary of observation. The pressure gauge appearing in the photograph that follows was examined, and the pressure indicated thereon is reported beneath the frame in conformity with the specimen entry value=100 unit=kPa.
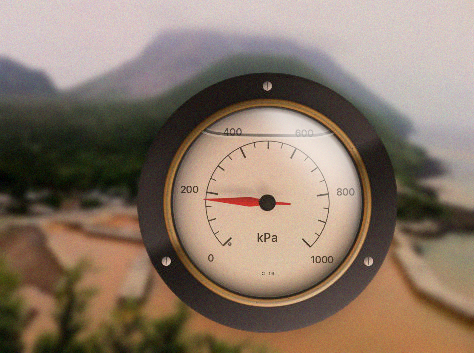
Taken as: value=175 unit=kPa
